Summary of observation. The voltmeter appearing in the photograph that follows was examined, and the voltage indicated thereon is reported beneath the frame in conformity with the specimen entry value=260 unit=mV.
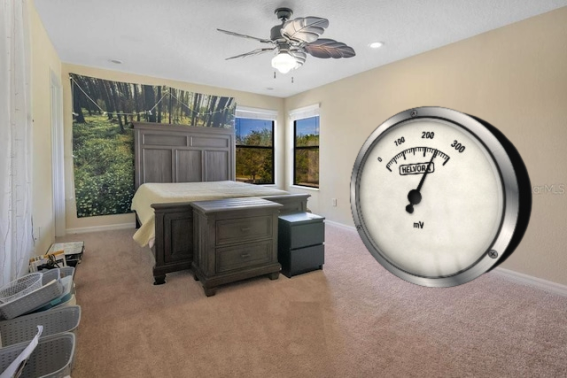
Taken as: value=250 unit=mV
